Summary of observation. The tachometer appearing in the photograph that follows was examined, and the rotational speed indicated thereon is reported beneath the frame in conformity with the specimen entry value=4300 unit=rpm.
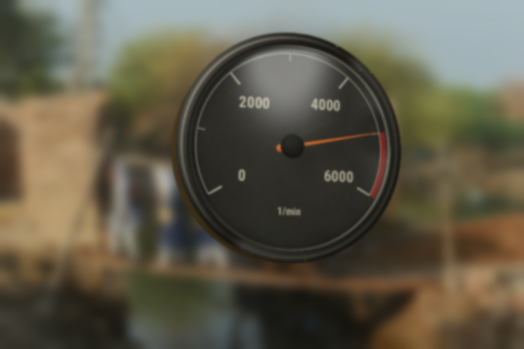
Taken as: value=5000 unit=rpm
